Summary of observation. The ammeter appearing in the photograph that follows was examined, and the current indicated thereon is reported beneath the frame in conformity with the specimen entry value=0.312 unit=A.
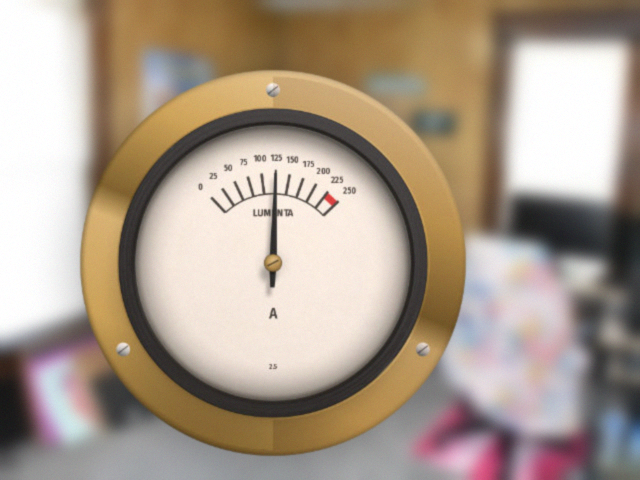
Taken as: value=125 unit=A
